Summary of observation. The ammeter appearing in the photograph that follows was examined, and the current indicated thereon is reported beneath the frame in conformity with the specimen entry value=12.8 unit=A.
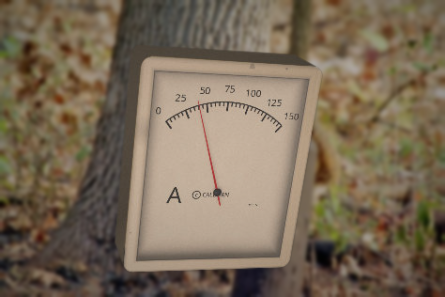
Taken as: value=40 unit=A
